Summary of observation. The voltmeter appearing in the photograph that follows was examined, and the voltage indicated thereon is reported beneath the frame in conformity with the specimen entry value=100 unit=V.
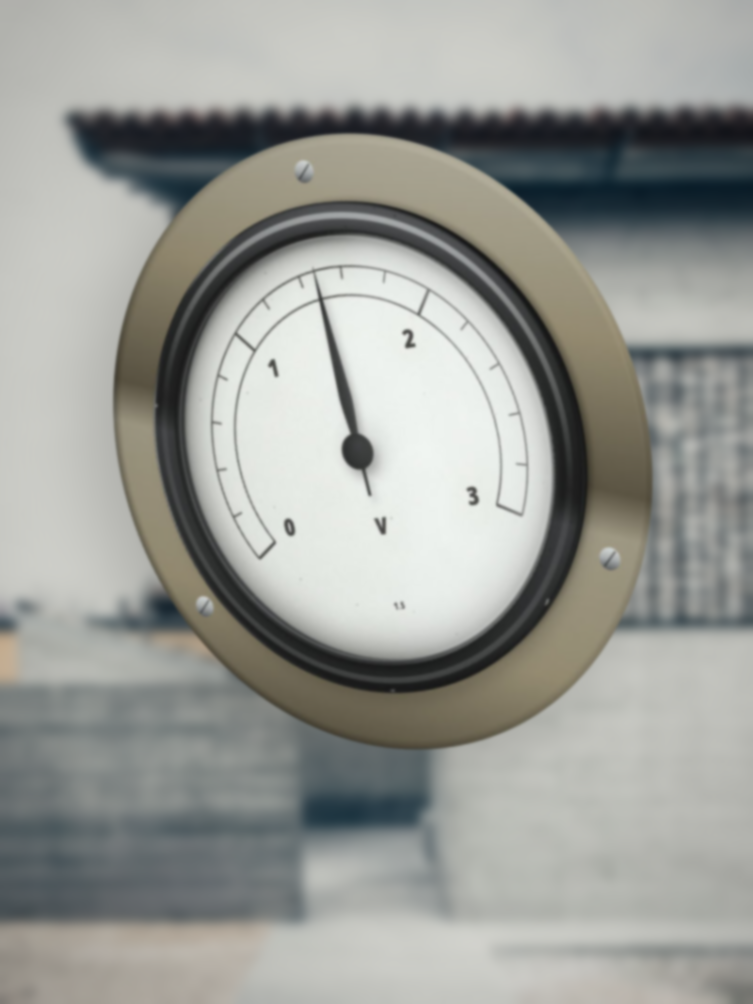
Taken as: value=1.5 unit=V
